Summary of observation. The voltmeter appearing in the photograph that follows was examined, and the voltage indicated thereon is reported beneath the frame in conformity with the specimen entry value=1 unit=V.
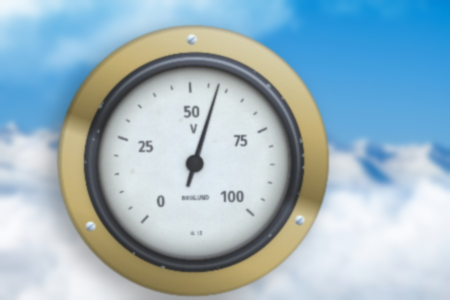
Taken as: value=57.5 unit=V
